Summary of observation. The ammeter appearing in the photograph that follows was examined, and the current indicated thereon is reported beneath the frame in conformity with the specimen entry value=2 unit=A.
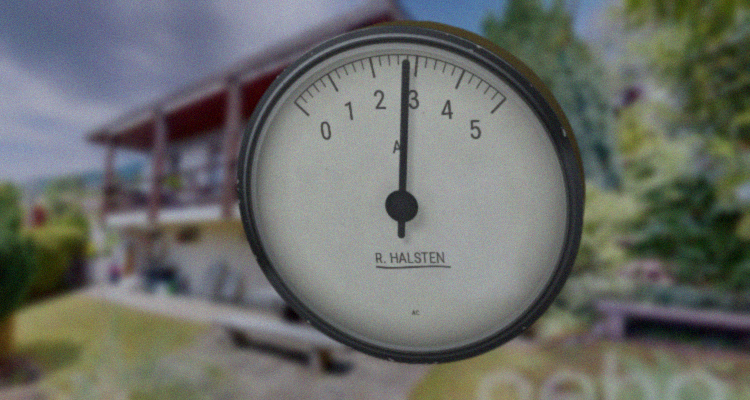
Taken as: value=2.8 unit=A
